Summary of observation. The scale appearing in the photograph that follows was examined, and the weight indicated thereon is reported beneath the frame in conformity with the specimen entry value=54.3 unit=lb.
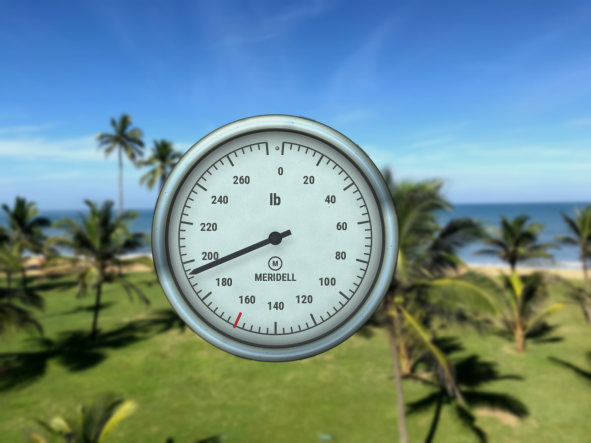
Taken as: value=194 unit=lb
